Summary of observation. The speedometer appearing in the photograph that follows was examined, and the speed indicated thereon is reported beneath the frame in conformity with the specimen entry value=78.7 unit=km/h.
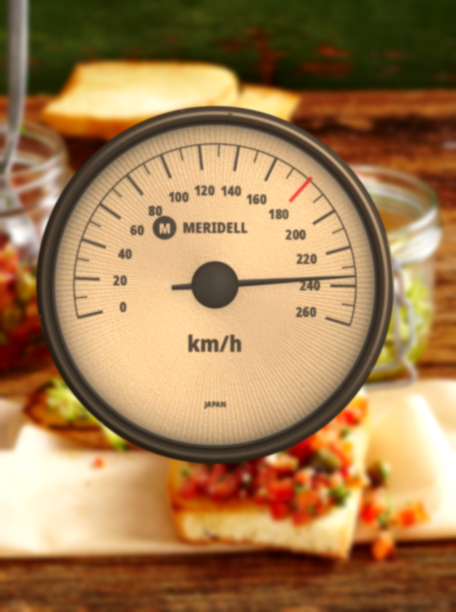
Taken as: value=235 unit=km/h
